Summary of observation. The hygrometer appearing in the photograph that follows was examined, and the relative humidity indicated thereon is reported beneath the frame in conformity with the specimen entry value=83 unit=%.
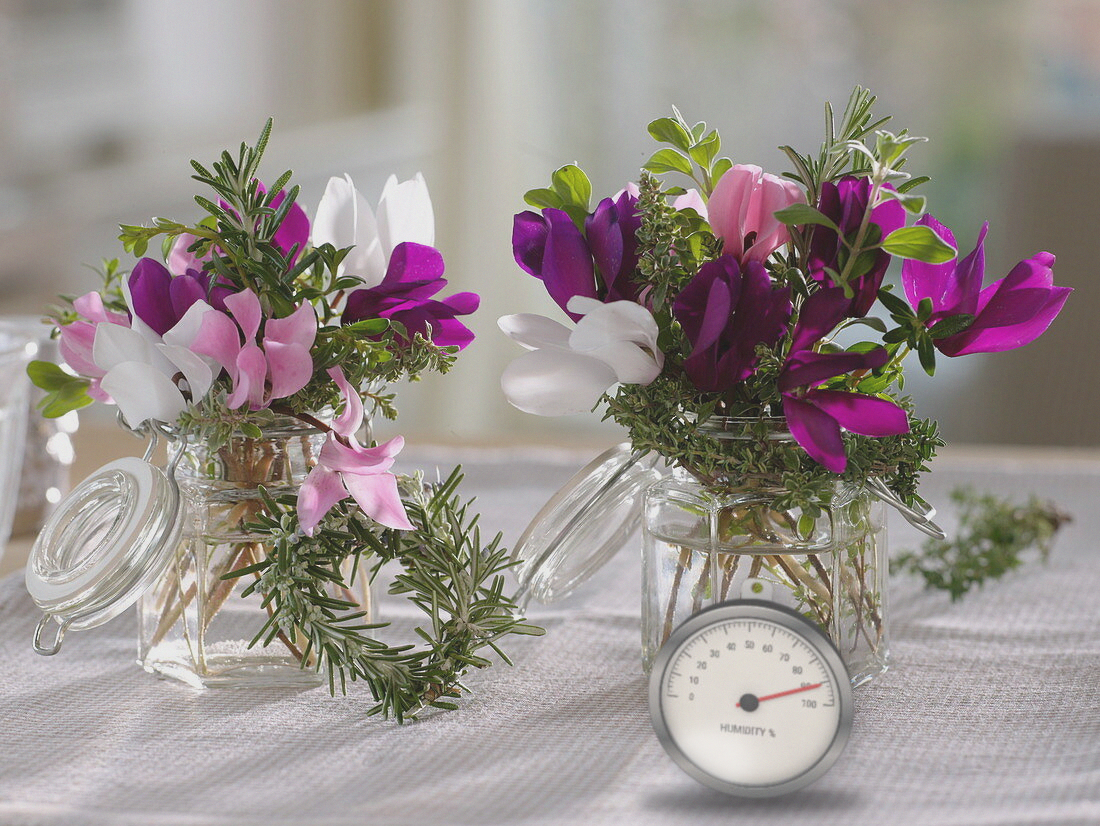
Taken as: value=90 unit=%
